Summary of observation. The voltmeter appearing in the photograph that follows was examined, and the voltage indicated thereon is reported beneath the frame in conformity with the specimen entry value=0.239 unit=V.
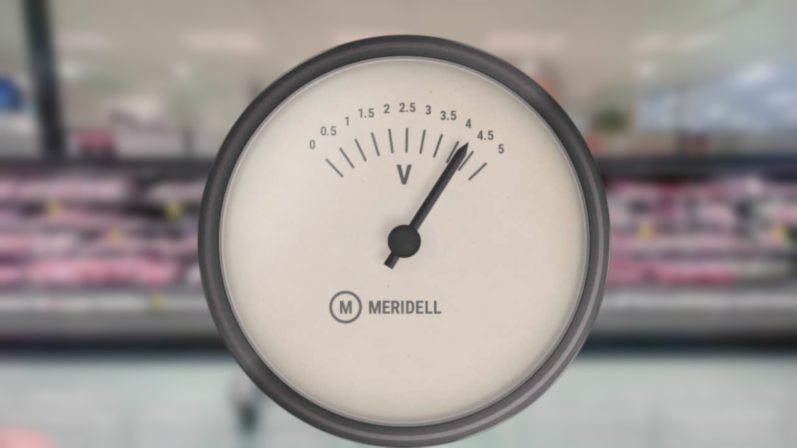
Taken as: value=4.25 unit=V
